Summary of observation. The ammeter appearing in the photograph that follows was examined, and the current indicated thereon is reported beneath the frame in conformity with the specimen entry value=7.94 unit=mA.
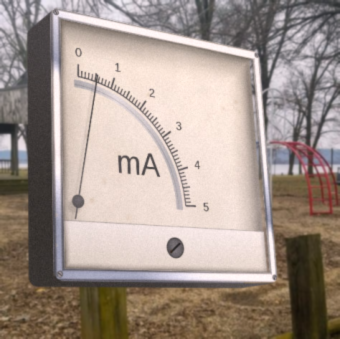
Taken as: value=0.5 unit=mA
